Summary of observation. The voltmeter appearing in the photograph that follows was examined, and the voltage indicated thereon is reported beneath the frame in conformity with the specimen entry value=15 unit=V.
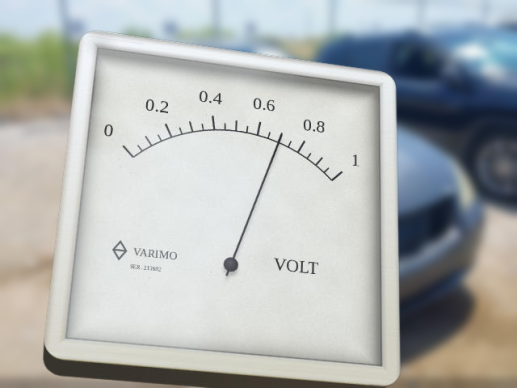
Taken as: value=0.7 unit=V
